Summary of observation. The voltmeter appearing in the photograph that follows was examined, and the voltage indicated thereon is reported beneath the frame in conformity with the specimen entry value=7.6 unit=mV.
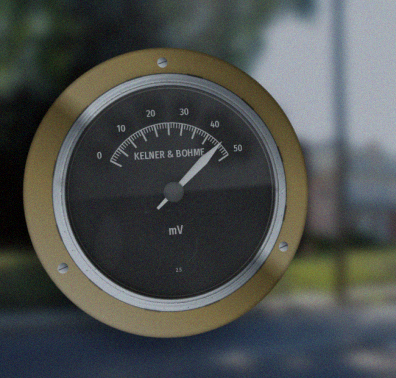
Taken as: value=45 unit=mV
